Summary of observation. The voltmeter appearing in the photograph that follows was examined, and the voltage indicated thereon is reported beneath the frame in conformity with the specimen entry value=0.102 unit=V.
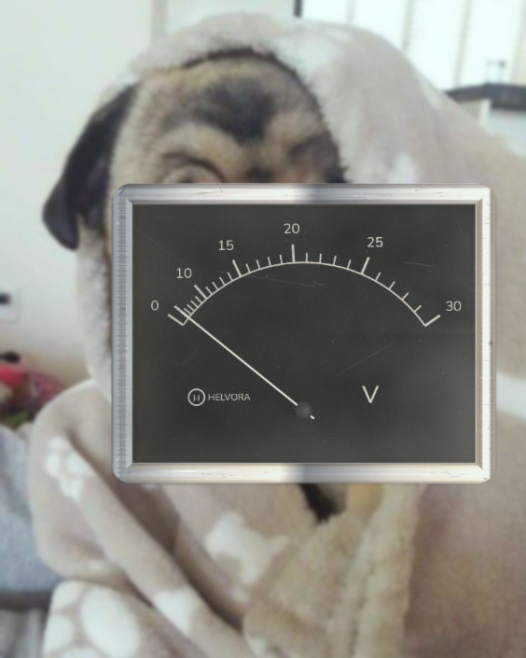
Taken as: value=5 unit=V
